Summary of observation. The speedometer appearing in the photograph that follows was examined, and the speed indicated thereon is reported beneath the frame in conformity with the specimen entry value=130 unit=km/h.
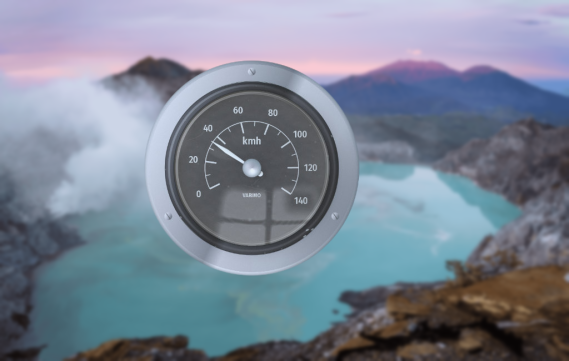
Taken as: value=35 unit=km/h
